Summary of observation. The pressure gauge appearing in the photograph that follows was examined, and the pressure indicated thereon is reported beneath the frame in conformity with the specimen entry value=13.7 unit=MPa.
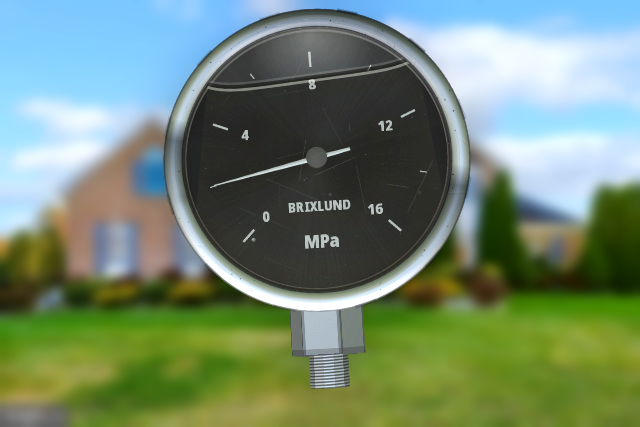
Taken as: value=2 unit=MPa
